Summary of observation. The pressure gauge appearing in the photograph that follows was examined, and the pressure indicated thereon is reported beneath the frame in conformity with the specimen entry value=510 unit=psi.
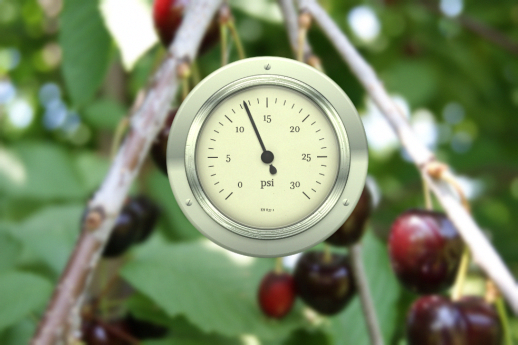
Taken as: value=12.5 unit=psi
